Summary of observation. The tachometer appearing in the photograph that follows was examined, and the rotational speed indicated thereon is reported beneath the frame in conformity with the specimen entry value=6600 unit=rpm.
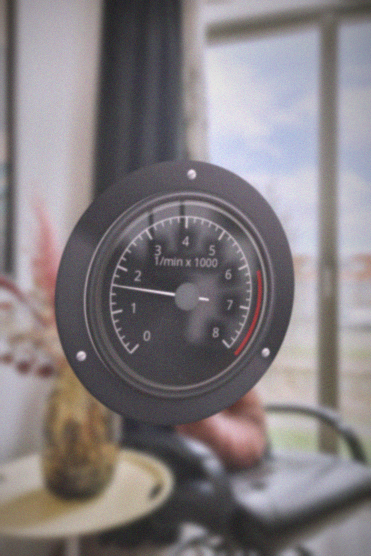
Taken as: value=1600 unit=rpm
